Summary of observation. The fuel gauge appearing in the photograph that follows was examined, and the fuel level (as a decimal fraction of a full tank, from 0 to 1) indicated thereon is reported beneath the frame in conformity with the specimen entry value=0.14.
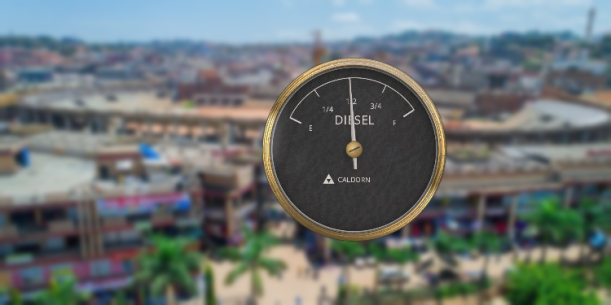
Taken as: value=0.5
